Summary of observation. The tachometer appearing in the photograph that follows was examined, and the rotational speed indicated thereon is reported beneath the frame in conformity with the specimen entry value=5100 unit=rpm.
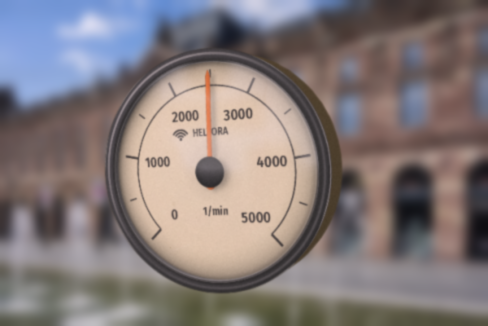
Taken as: value=2500 unit=rpm
